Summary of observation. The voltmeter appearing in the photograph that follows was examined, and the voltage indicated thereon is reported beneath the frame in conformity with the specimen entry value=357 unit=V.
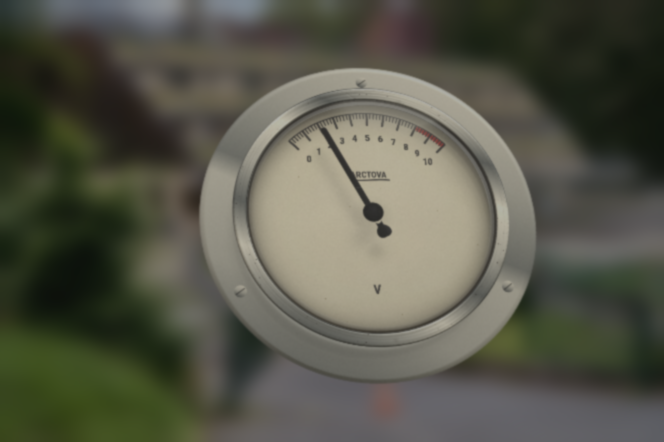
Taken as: value=2 unit=V
